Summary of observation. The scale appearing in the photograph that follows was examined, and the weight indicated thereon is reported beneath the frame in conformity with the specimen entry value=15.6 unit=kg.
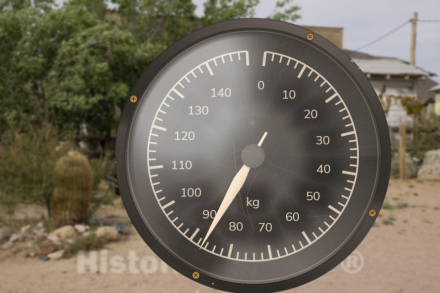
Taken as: value=87 unit=kg
